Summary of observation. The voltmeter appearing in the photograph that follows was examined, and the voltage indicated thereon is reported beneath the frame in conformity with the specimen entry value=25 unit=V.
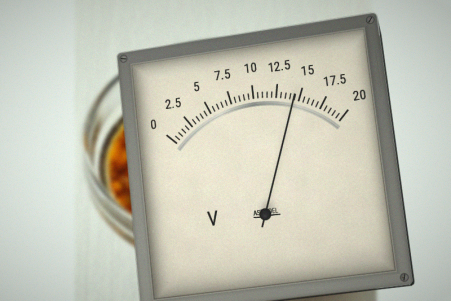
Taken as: value=14.5 unit=V
